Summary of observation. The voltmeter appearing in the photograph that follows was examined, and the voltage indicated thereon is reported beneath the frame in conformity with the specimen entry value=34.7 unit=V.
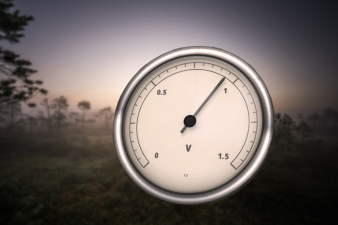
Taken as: value=0.95 unit=V
